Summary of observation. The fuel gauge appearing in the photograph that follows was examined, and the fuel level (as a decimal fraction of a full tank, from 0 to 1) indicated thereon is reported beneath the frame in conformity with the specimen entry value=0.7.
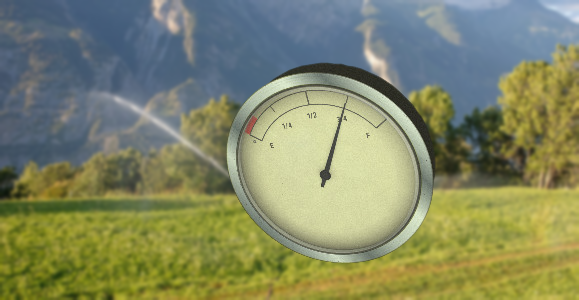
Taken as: value=0.75
